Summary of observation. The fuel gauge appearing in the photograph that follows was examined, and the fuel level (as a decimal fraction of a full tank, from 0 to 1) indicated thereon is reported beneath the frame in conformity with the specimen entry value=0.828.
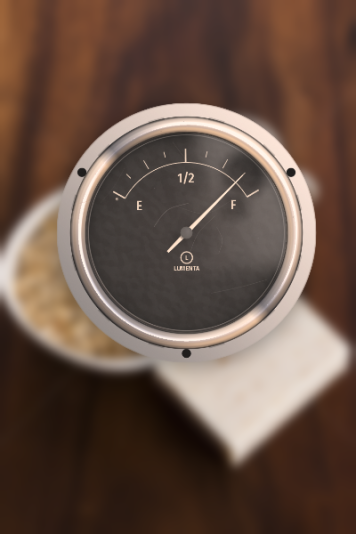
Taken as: value=0.875
